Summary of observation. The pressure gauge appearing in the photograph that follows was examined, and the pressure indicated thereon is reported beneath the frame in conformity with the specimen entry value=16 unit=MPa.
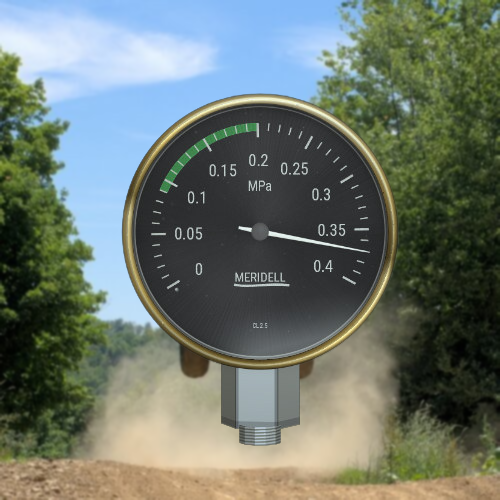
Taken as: value=0.37 unit=MPa
